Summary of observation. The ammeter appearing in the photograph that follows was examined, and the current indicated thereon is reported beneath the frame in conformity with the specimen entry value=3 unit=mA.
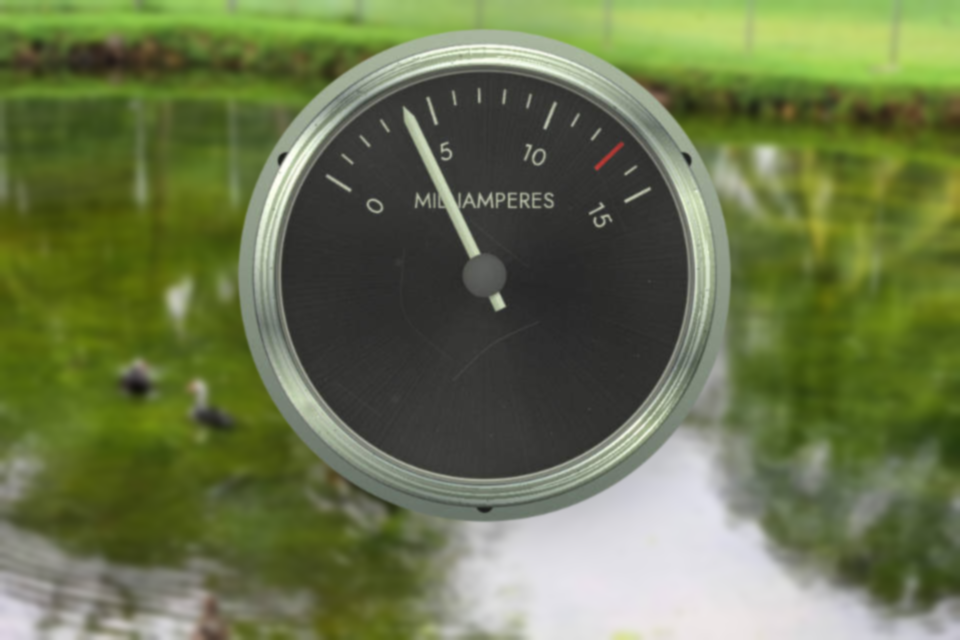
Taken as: value=4 unit=mA
